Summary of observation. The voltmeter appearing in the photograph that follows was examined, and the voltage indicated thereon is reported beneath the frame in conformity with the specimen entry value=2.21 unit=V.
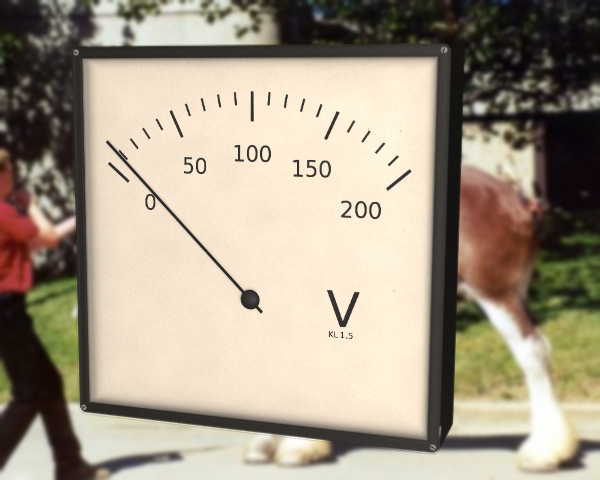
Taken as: value=10 unit=V
